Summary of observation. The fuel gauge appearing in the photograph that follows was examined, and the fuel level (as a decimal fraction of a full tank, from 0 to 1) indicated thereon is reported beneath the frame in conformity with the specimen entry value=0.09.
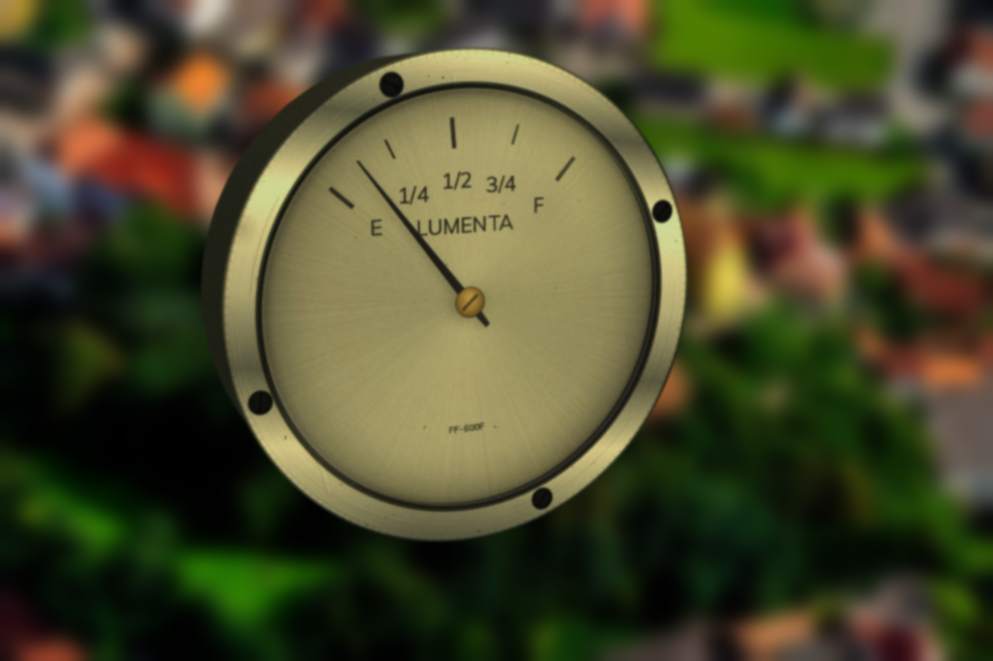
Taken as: value=0.125
